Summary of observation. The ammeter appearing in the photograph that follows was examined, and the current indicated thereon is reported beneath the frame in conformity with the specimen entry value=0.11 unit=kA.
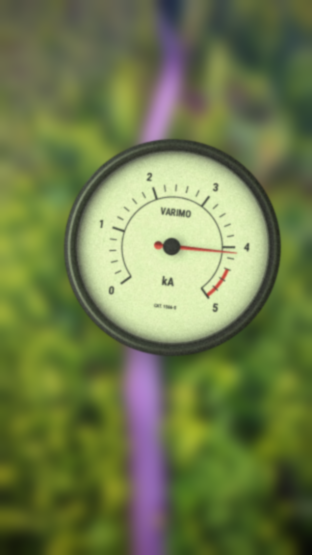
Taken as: value=4.1 unit=kA
